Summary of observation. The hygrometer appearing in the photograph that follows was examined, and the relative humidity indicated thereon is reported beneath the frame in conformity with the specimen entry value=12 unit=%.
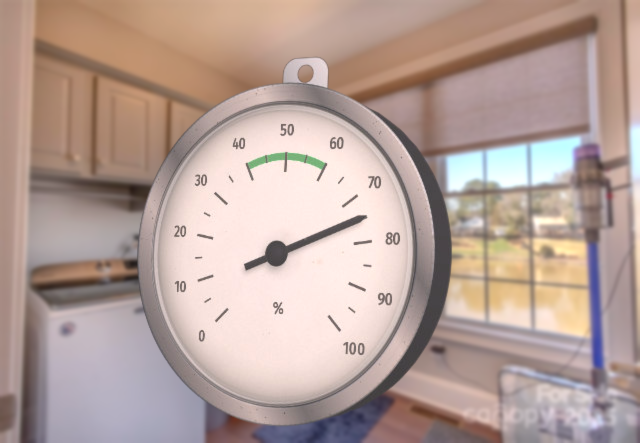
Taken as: value=75 unit=%
